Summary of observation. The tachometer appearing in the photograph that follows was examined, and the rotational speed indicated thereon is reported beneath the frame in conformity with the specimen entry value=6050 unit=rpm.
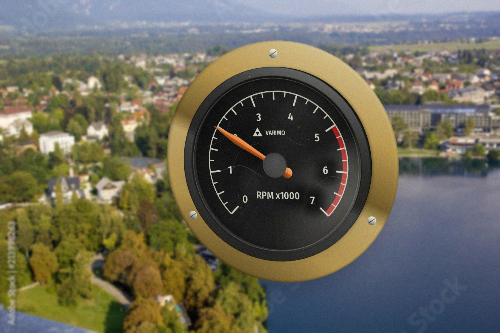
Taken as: value=2000 unit=rpm
